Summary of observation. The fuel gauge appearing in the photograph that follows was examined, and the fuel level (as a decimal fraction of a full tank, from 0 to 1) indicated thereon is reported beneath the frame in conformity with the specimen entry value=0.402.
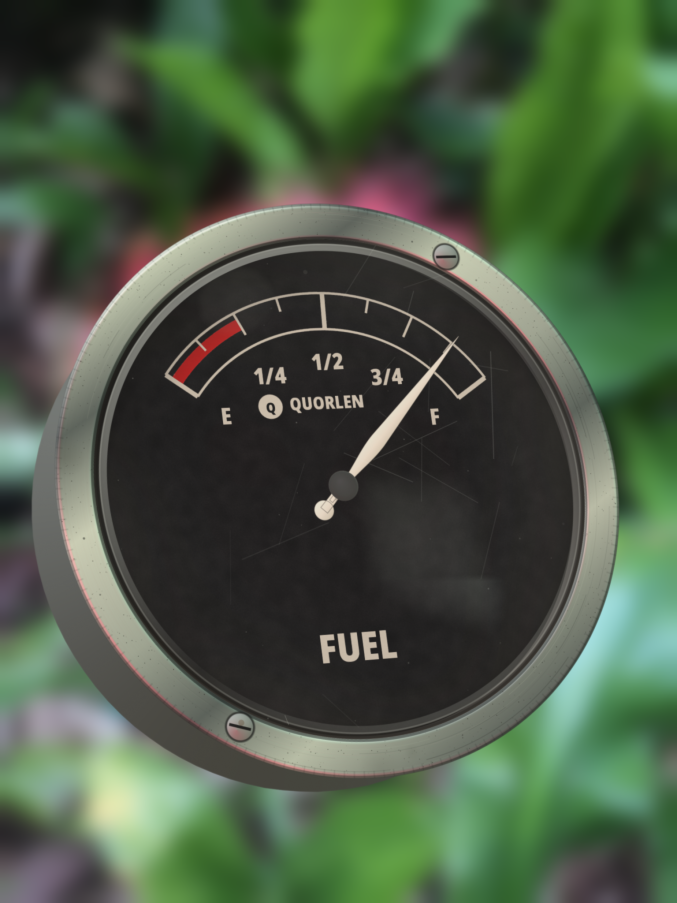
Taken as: value=0.875
